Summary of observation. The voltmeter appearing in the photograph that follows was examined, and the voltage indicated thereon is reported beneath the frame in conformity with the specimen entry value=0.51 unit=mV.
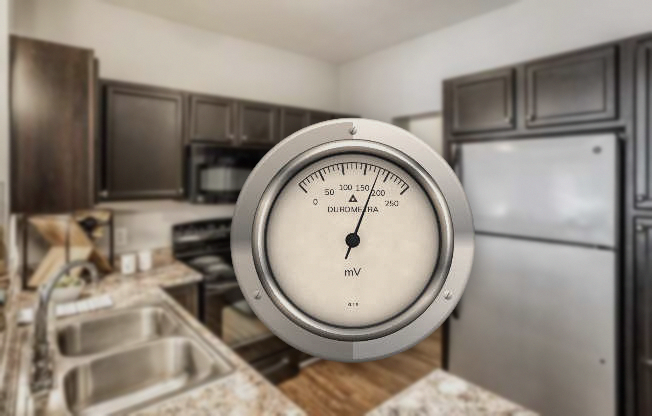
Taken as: value=180 unit=mV
